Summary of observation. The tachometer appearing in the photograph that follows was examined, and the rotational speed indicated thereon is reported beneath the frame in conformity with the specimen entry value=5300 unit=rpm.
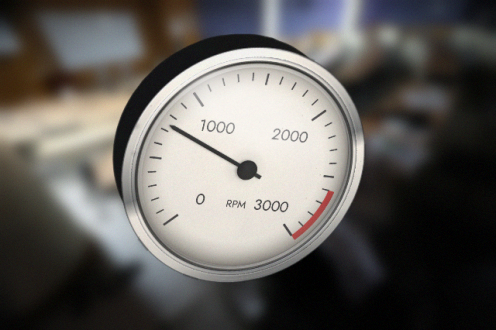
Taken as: value=750 unit=rpm
